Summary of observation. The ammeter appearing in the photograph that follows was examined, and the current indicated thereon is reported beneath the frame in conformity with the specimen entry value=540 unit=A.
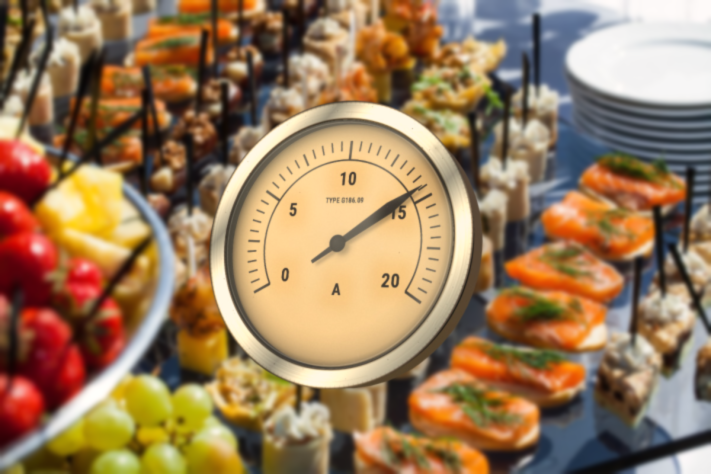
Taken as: value=14.5 unit=A
